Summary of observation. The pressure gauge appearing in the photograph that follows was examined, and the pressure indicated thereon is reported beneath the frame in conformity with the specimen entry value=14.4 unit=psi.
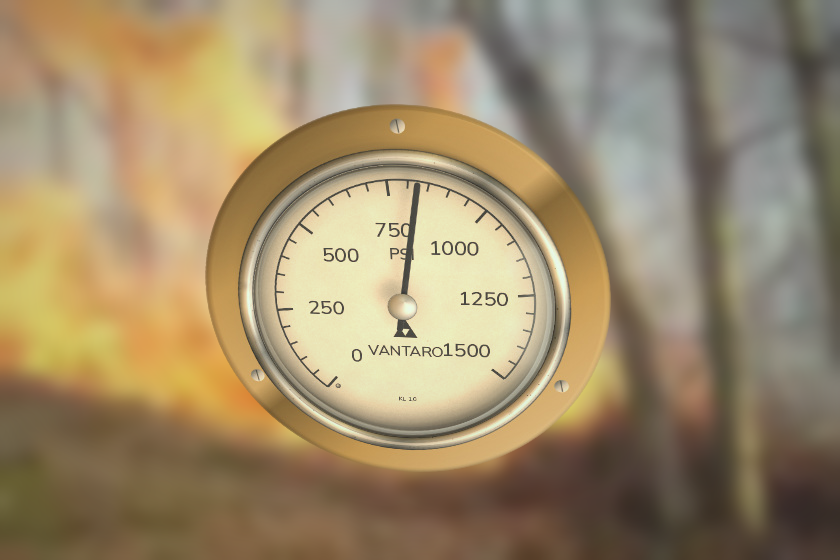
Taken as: value=825 unit=psi
